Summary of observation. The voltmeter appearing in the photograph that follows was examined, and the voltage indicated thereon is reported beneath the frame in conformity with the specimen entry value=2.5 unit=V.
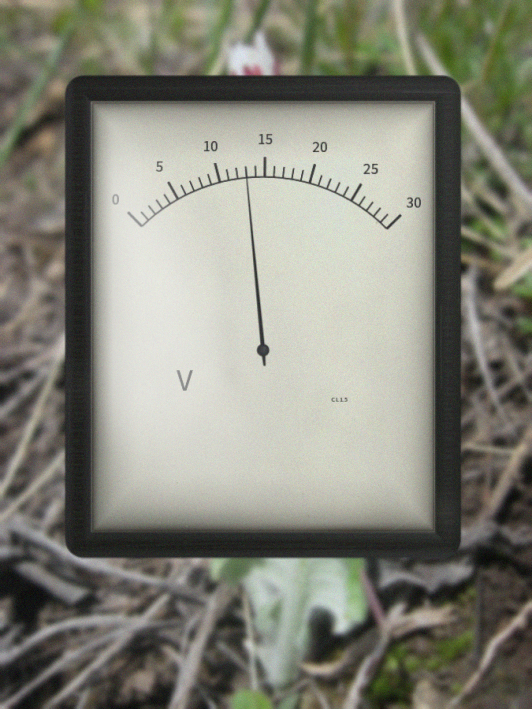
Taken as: value=13 unit=V
